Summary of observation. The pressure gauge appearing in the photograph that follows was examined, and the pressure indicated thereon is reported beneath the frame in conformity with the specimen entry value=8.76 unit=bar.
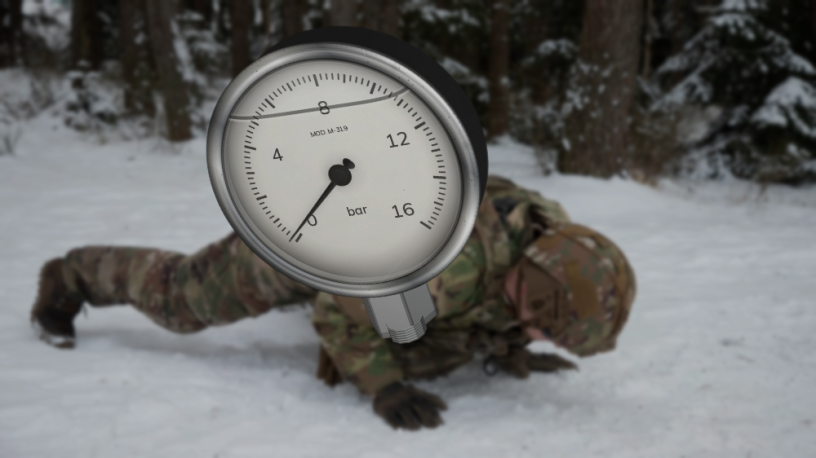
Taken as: value=0.2 unit=bar
